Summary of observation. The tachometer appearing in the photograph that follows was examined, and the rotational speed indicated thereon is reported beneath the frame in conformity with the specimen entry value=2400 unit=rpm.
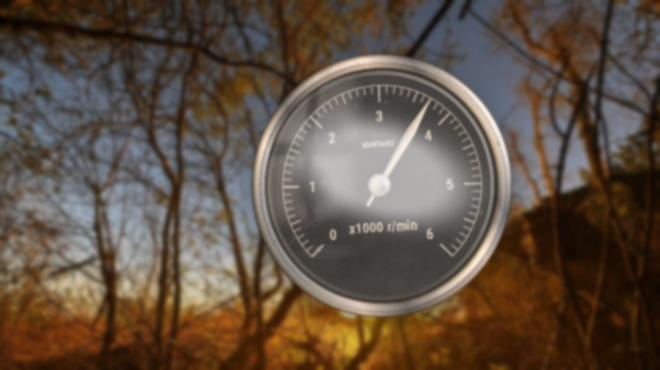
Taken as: value=3700 unit=rpm
